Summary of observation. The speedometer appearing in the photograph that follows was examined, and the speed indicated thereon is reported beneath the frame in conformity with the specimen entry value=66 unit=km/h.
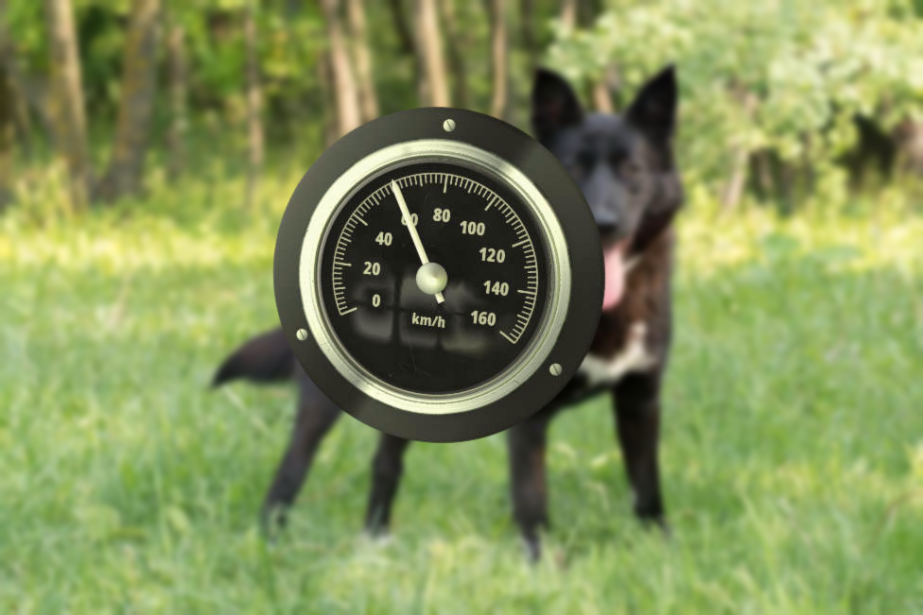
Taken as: value=60 unit=km/h
